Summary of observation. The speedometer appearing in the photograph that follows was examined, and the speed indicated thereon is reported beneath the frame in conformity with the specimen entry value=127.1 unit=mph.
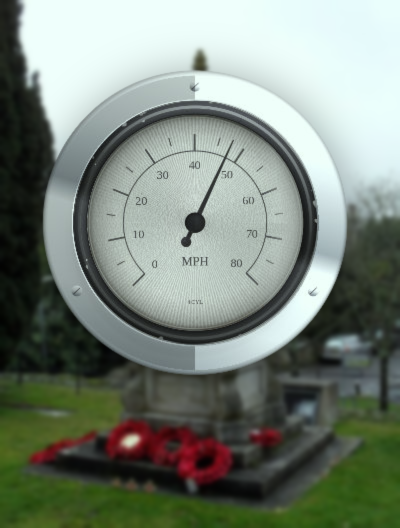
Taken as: value=47.5 unit=mph
